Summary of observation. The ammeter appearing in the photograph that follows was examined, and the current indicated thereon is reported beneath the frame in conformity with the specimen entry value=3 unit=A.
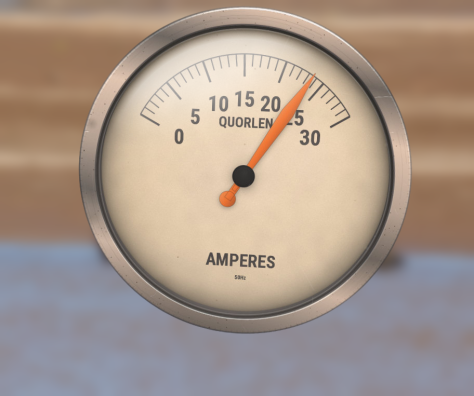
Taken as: value=23.5 unit=A
